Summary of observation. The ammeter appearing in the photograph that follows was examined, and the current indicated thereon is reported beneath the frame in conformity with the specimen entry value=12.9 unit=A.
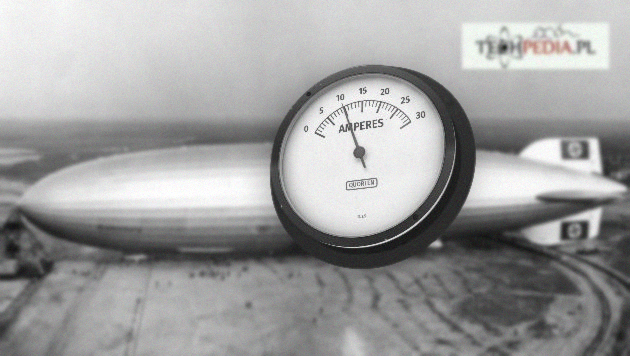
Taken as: value=10 unit=A
